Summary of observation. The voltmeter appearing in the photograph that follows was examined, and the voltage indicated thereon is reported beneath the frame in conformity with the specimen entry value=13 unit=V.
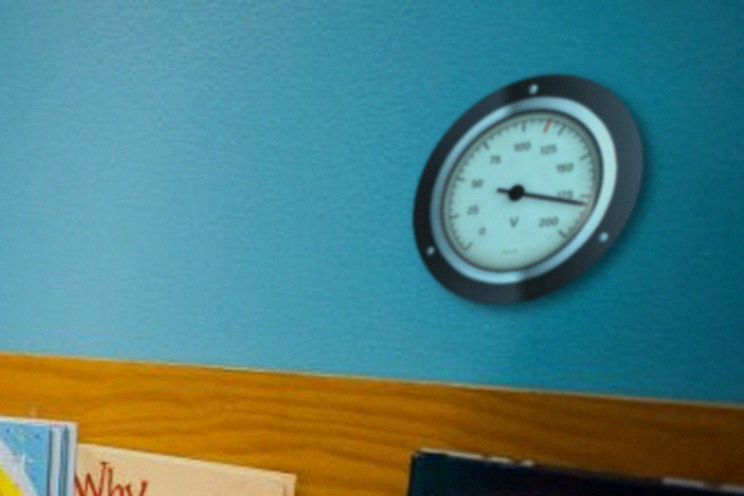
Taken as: value=180 unit=V
